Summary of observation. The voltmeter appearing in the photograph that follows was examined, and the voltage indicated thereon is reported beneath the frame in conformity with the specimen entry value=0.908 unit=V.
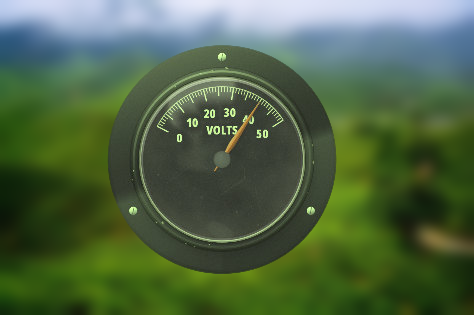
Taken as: value=40 unit=V
